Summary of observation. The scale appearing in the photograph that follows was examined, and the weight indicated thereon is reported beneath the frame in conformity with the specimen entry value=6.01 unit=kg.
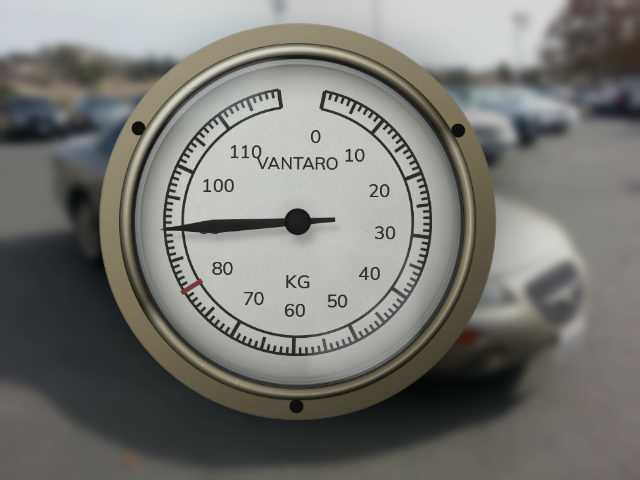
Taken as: value=90 unit=kg
